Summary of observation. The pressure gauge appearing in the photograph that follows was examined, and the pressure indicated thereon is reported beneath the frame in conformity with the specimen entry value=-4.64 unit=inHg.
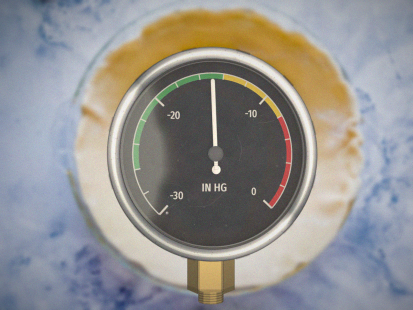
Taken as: value=-15 unit=inHg
